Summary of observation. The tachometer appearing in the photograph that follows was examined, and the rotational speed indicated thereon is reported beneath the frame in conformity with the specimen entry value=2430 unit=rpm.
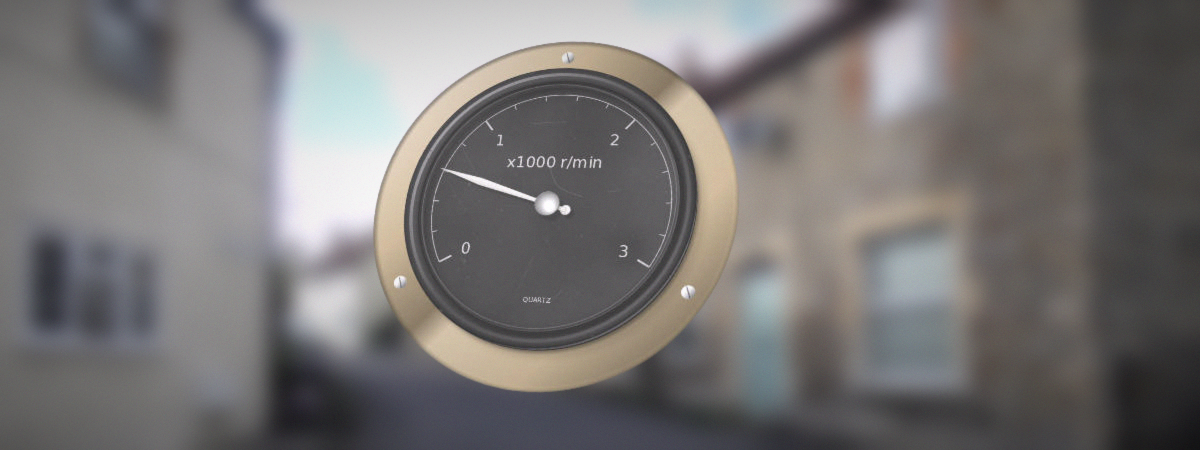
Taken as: value=600 unit=rpm
